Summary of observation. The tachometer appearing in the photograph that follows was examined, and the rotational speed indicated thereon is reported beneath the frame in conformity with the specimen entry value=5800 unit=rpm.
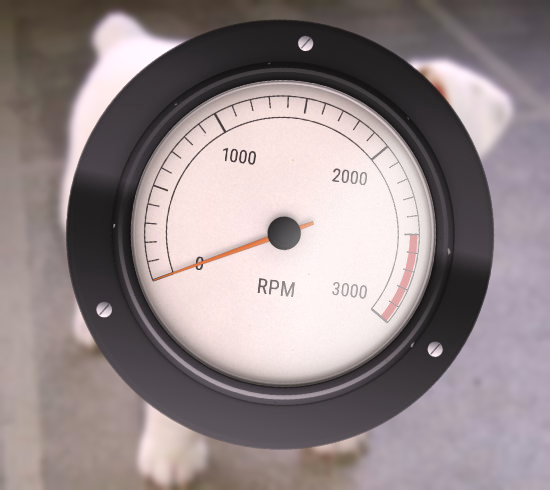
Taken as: value=0 unit=rpm
